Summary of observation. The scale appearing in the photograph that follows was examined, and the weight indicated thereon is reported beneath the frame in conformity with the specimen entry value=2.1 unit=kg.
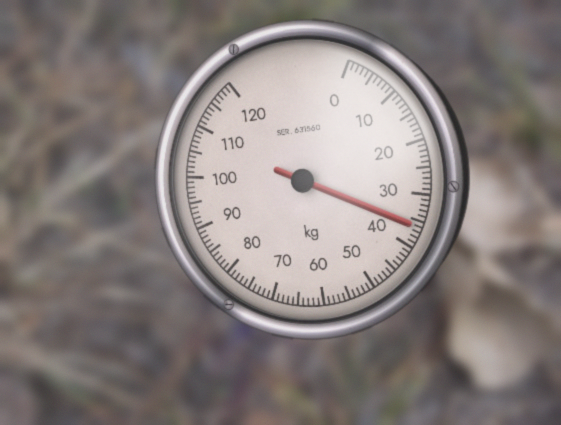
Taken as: value=36 unit=kg
